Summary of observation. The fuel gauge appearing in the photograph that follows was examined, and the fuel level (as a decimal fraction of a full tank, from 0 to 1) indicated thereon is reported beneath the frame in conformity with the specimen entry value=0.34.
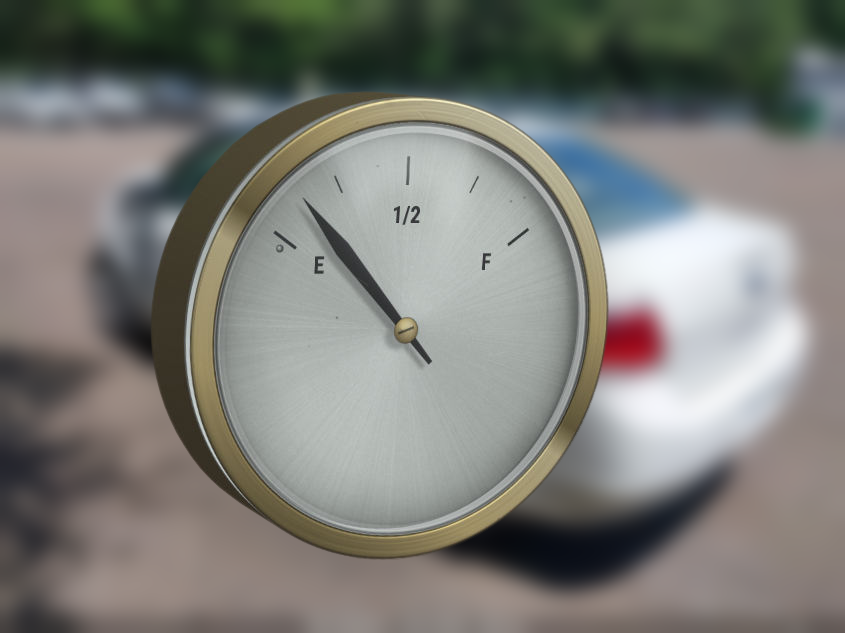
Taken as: value=0.125
